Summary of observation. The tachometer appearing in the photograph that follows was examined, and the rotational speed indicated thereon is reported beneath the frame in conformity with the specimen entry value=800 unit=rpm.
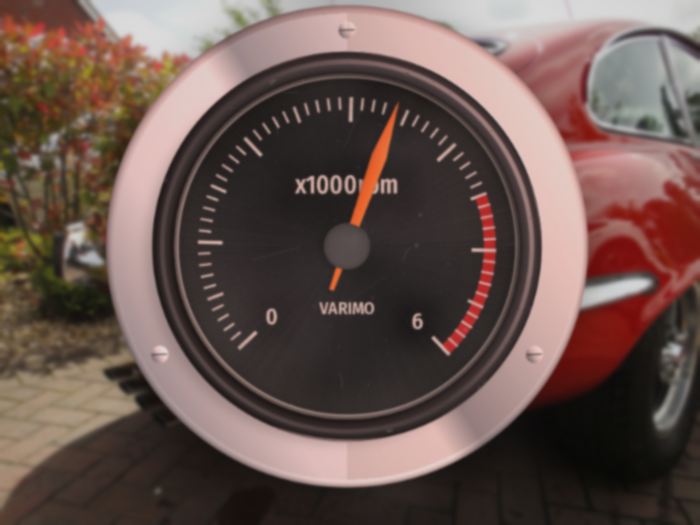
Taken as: value=3400 unit=rpm
